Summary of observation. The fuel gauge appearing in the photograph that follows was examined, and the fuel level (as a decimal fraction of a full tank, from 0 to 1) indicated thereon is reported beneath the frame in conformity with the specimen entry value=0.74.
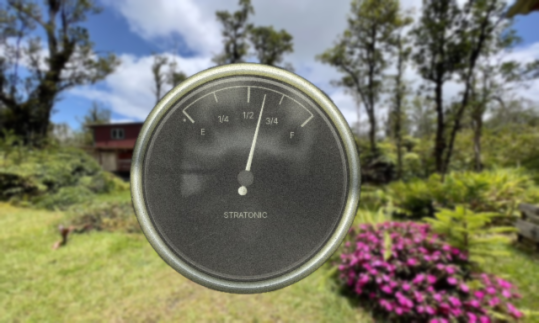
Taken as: value=0.625
